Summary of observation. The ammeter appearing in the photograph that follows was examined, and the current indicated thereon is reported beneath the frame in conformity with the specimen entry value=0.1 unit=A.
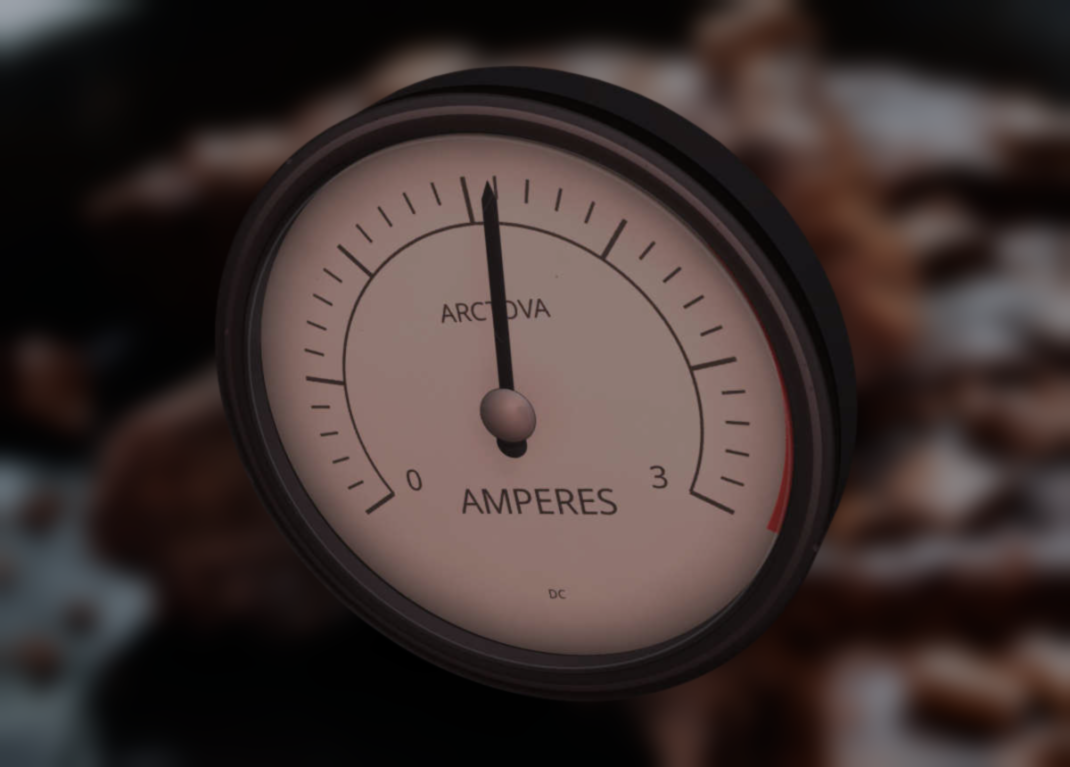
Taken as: value=1.6 unit=A
